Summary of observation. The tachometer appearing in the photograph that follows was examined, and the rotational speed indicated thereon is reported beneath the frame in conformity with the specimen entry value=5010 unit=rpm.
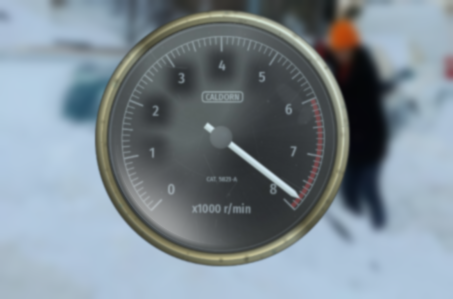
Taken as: value=7800 unit=rpm
